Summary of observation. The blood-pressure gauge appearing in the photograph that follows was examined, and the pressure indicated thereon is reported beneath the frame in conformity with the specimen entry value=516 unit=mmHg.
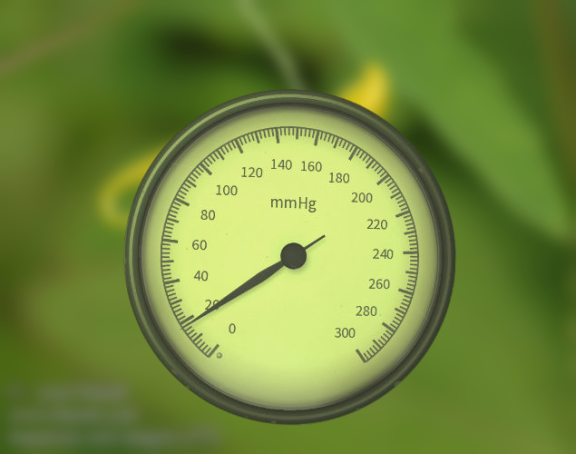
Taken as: value=18 unit=mmHg
